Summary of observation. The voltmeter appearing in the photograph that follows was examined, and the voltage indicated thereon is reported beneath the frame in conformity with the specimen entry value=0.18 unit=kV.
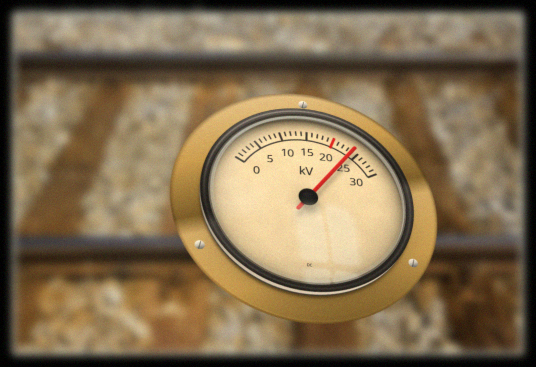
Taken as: value=24 unit=kV
